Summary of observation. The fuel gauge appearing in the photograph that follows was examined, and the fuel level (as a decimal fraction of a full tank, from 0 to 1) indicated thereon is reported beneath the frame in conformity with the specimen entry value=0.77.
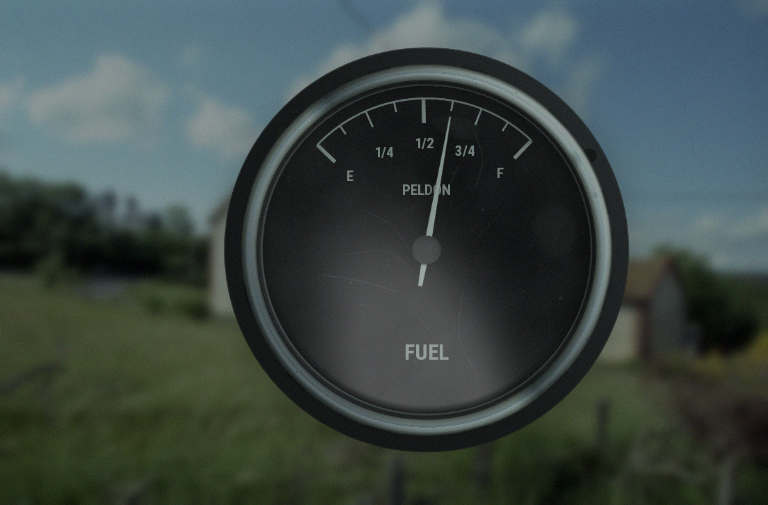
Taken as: value=0.625
